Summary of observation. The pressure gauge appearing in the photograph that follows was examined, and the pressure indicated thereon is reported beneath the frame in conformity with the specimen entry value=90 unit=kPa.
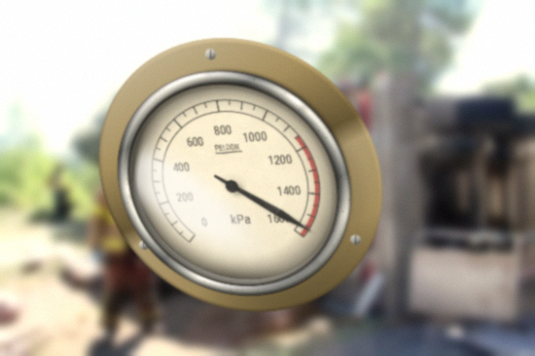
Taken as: value=1550 unit=kPa
